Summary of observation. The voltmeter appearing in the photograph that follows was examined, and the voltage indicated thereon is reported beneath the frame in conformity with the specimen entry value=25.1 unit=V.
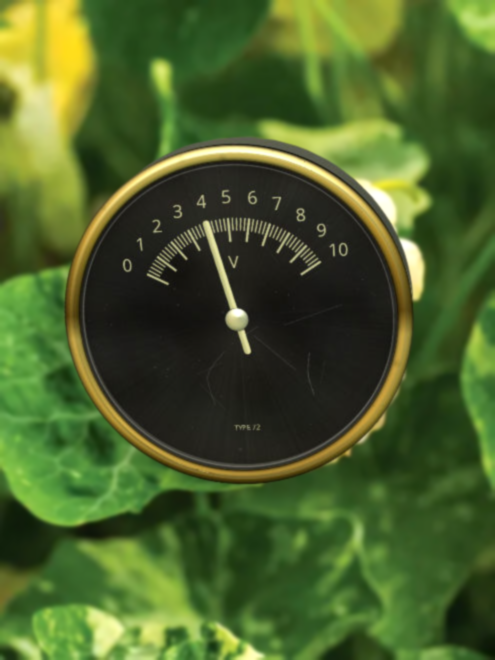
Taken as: value=4 unit=V
